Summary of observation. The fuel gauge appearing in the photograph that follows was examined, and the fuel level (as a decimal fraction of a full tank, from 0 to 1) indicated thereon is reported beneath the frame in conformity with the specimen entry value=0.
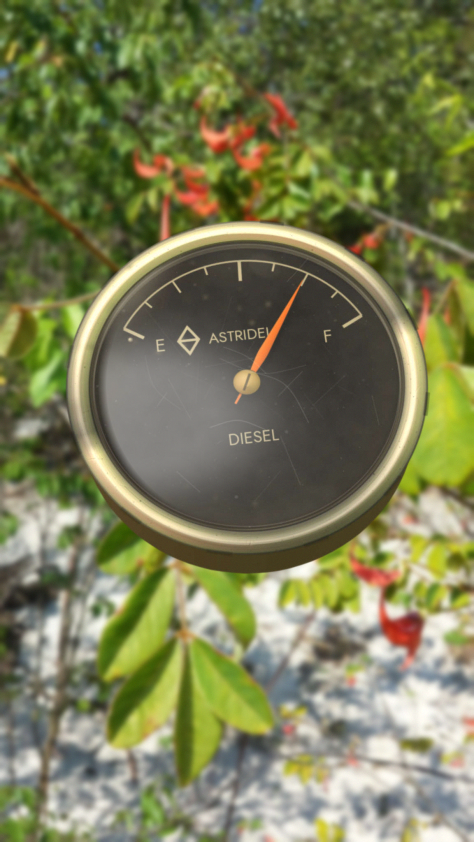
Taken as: value=0.75
